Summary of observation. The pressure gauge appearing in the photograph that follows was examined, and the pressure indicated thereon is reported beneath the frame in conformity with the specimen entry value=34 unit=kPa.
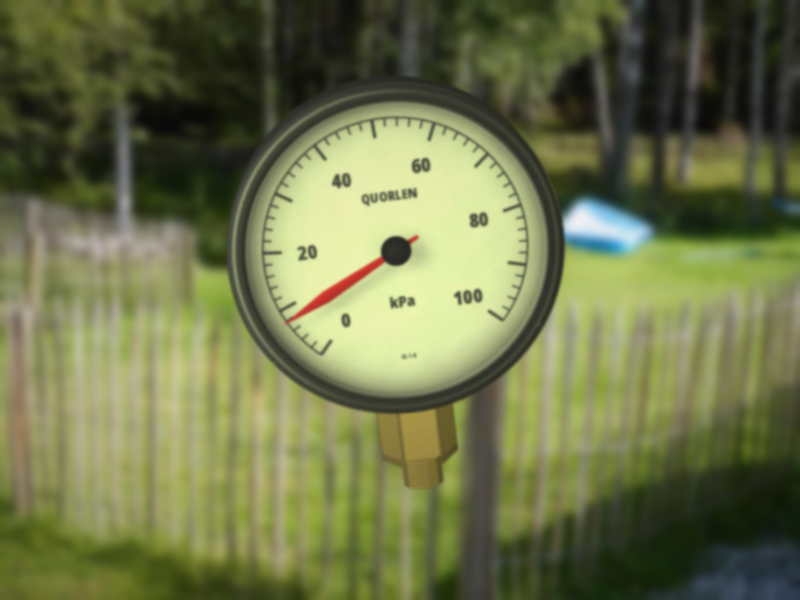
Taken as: value=8 unit=kPa
